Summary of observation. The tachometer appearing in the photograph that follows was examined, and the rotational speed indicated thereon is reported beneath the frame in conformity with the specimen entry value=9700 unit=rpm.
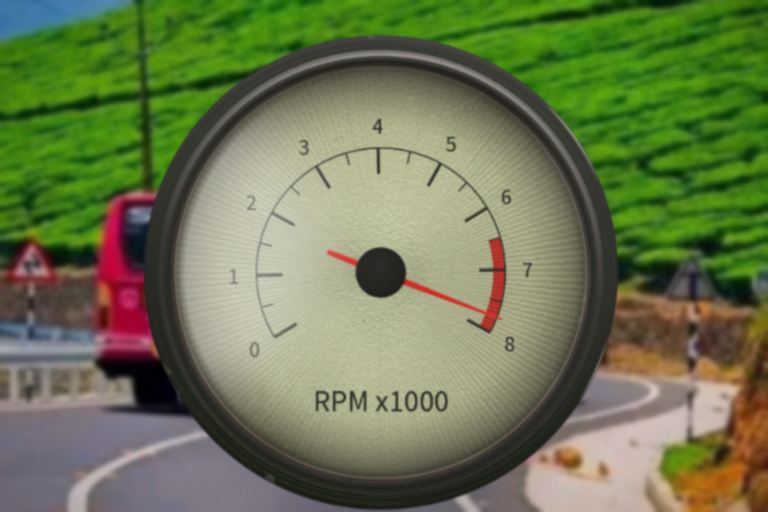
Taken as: value=7750 unit=rpm
